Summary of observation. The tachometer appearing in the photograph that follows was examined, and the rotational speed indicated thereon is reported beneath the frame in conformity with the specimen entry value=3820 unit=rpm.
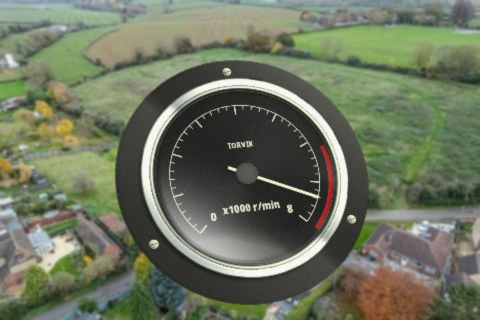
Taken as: value=7400 unit=rpm
